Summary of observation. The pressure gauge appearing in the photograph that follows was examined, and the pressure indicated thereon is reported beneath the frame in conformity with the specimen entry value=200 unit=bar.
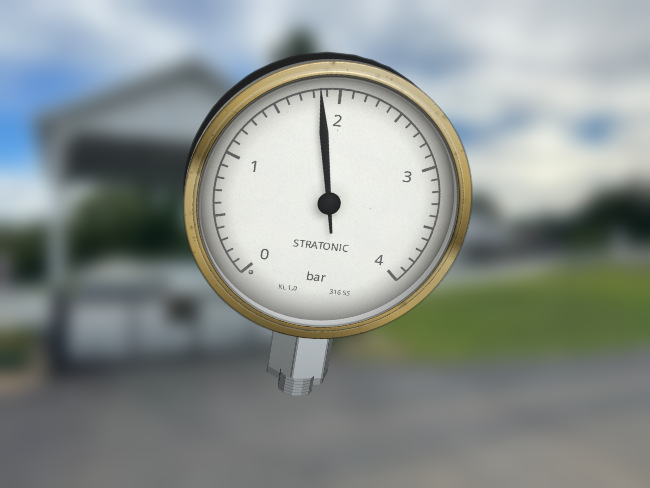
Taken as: value=1.85 unit=bar
